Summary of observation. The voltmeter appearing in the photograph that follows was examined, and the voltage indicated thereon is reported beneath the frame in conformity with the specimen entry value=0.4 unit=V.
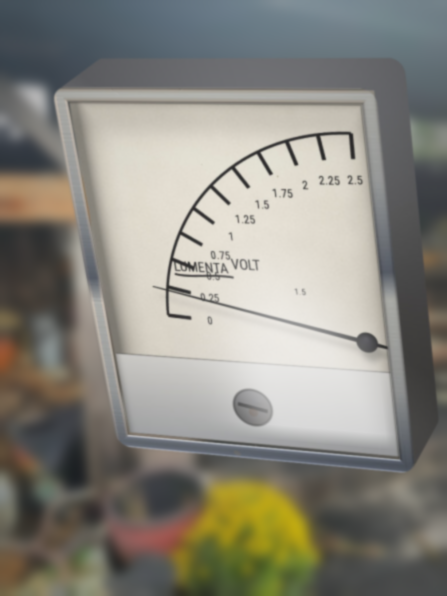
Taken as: value=0.25 unit=V
